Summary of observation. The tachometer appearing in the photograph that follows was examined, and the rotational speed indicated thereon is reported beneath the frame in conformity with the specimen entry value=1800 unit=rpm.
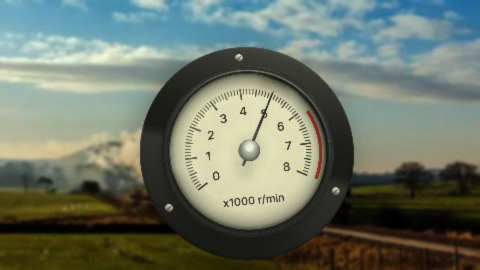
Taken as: value=5000 unit=rpm
